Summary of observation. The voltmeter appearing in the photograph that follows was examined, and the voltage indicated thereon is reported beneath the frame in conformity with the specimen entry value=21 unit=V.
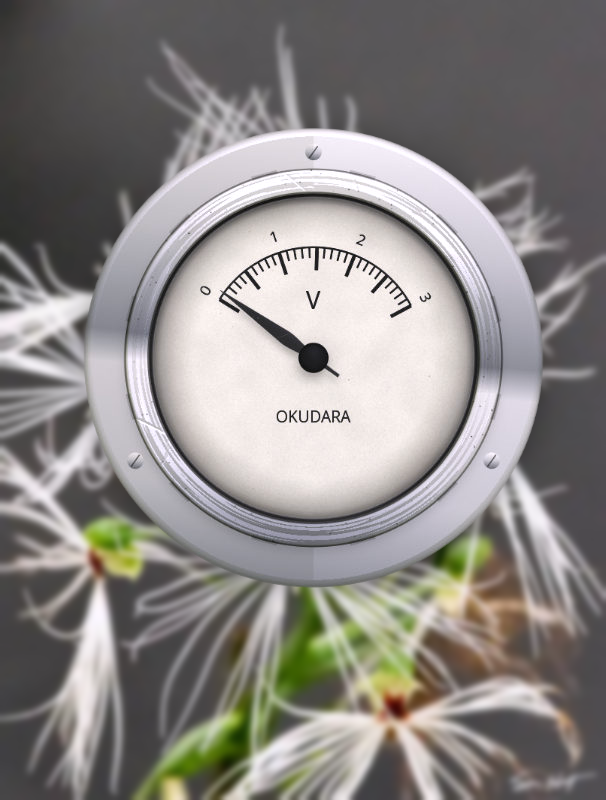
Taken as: value=0.1 unit=V
